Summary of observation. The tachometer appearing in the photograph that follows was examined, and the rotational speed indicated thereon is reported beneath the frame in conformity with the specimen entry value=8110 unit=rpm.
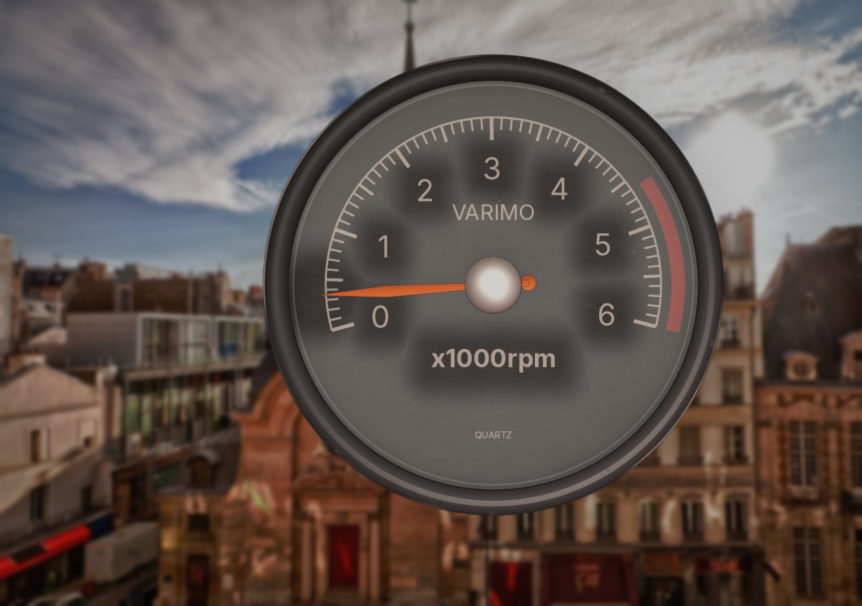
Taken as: value=350 unit=rpm
